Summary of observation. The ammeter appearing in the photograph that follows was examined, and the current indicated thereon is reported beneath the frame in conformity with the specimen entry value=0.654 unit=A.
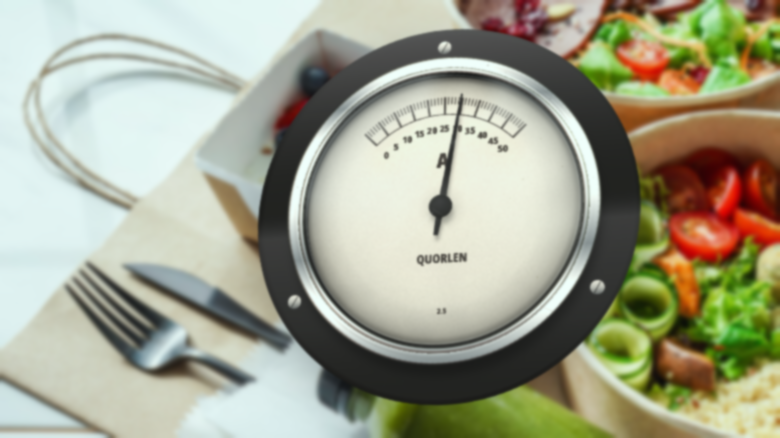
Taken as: value=30 unit=A
